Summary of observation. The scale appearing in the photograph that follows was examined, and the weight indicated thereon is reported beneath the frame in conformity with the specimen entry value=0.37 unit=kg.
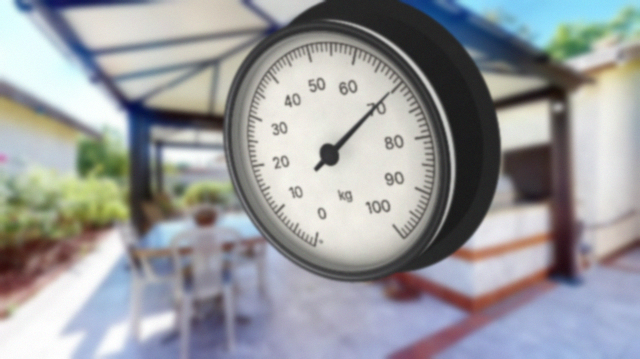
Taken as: value=70 unit=kg
